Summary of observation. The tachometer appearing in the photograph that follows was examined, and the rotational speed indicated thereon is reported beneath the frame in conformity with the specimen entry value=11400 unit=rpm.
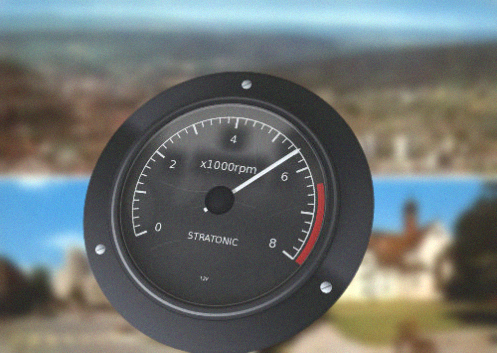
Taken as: value=5600 unit=rpm
